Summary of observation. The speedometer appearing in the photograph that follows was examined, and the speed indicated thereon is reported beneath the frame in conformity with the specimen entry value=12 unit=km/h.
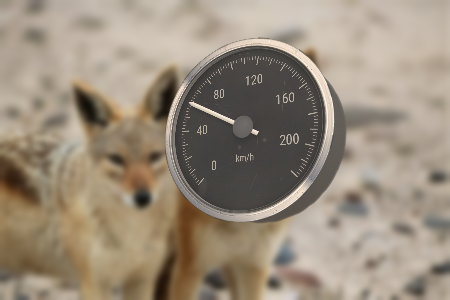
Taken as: value=60 unit=km/h
